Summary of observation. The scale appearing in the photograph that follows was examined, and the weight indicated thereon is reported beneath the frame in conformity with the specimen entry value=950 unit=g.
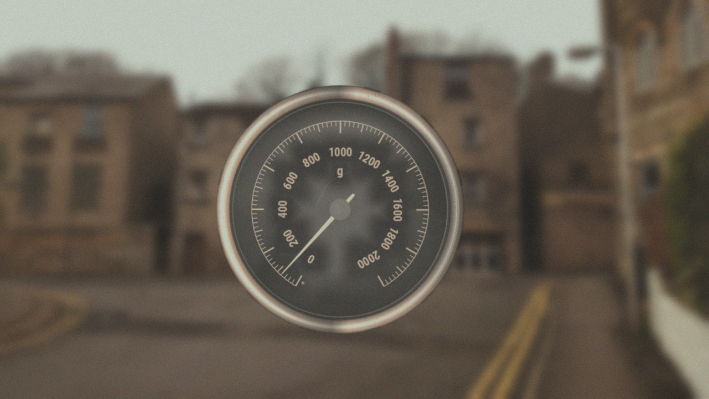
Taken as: value=80 unit=g
